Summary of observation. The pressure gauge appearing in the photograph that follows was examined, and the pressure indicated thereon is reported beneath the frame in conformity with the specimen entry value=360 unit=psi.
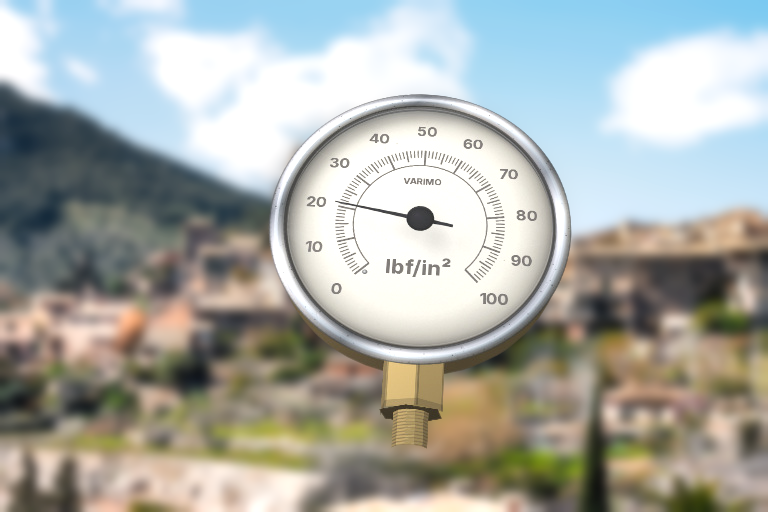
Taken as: value=20 unit=psi
